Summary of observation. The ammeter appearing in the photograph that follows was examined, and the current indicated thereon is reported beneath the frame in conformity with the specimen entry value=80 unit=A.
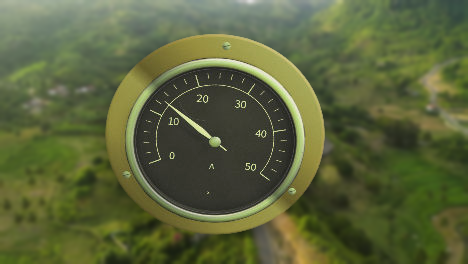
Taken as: value=13 unit=A
